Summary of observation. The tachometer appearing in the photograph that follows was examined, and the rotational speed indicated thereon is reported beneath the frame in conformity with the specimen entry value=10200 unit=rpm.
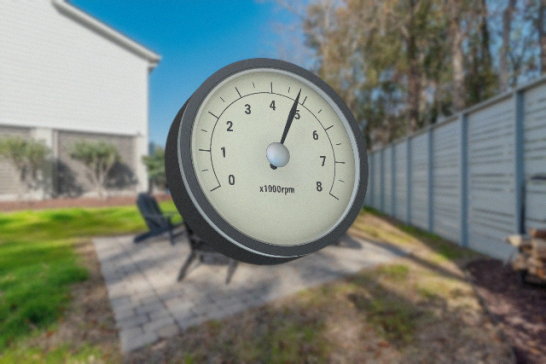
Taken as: value=4750 unit=rpm
